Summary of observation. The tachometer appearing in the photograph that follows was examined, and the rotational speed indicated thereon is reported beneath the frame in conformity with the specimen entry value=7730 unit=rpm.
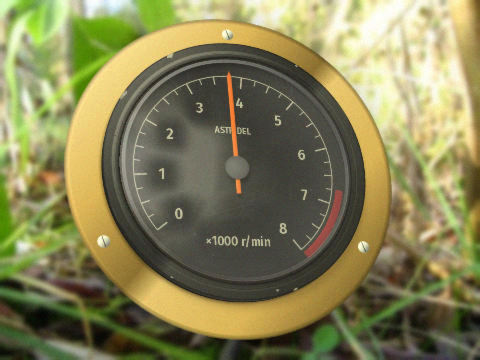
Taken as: value=3750 unit=rpm
